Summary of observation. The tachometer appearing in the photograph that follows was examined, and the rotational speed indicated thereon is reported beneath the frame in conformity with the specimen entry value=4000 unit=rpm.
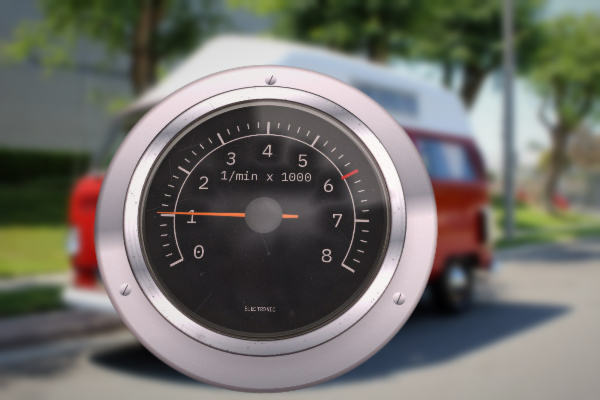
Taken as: value=1000 unit=rpm
